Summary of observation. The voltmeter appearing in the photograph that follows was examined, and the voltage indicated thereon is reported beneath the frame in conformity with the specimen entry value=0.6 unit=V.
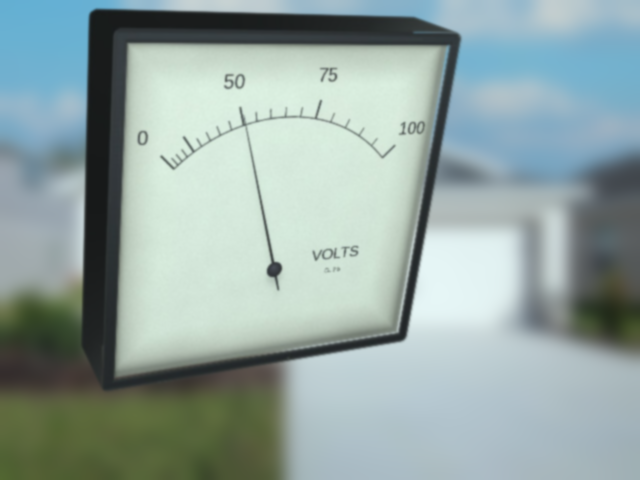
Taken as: value=50 unit=V
